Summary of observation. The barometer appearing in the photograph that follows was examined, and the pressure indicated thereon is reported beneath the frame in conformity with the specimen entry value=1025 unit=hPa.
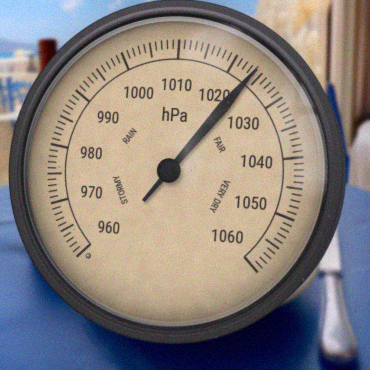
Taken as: value=1024 unit=hPa
